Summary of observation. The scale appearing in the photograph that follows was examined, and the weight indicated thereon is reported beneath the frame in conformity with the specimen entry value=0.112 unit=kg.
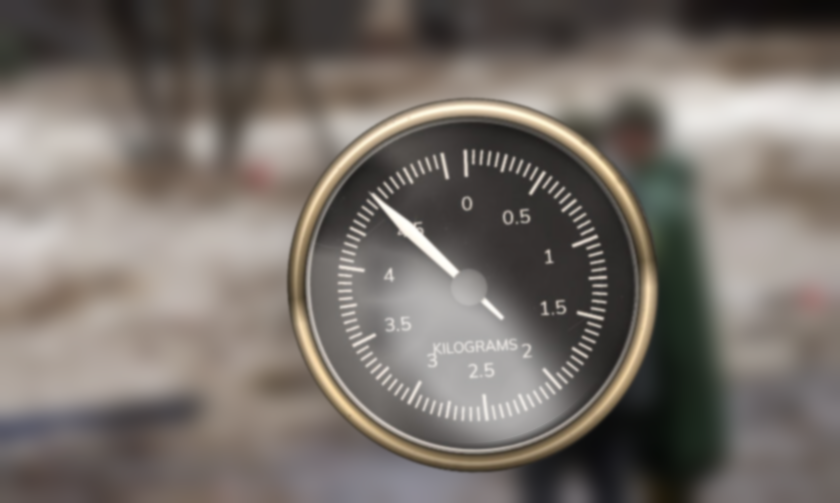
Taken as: value=4.5 unit=kg
